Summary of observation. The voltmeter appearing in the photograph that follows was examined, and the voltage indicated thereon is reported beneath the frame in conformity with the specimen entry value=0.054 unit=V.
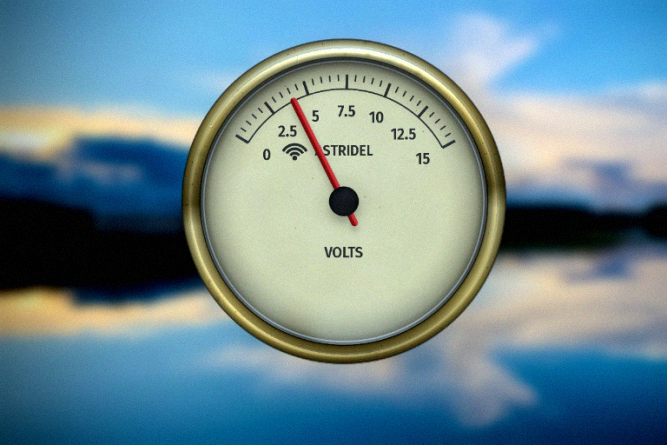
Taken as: value=4 unit=V
